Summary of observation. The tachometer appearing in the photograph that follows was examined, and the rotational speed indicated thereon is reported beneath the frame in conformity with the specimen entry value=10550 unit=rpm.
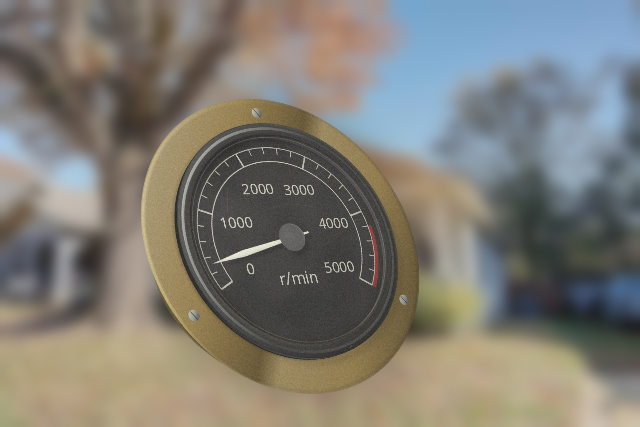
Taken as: value=300 unit=rpm
